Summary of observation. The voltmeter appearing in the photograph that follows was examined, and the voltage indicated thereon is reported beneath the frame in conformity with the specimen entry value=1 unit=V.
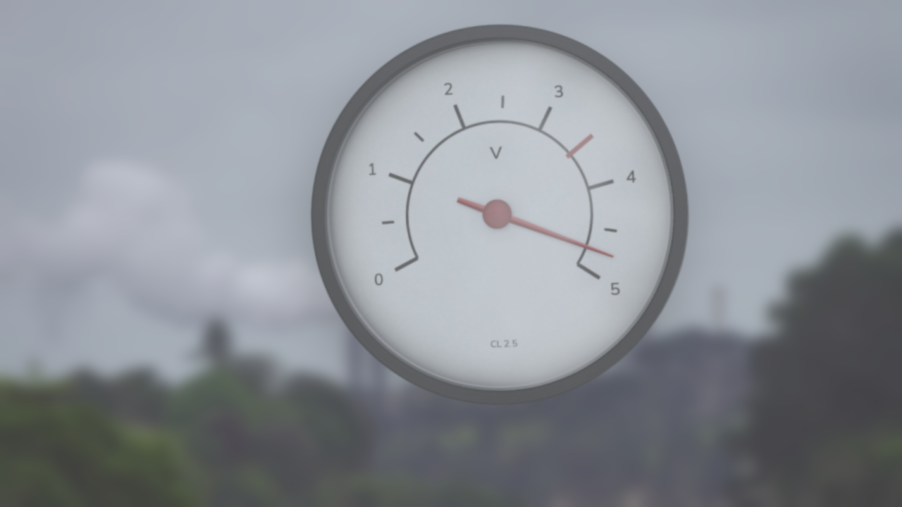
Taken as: value=4.75 unit=V
